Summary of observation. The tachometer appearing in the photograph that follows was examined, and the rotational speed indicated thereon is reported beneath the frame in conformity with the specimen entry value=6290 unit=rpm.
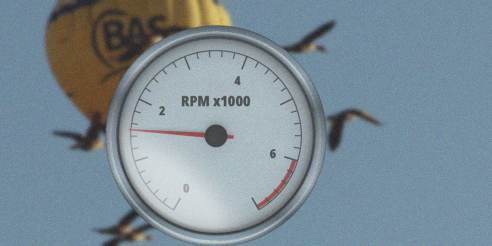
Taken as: value=1500 unit=rpm
